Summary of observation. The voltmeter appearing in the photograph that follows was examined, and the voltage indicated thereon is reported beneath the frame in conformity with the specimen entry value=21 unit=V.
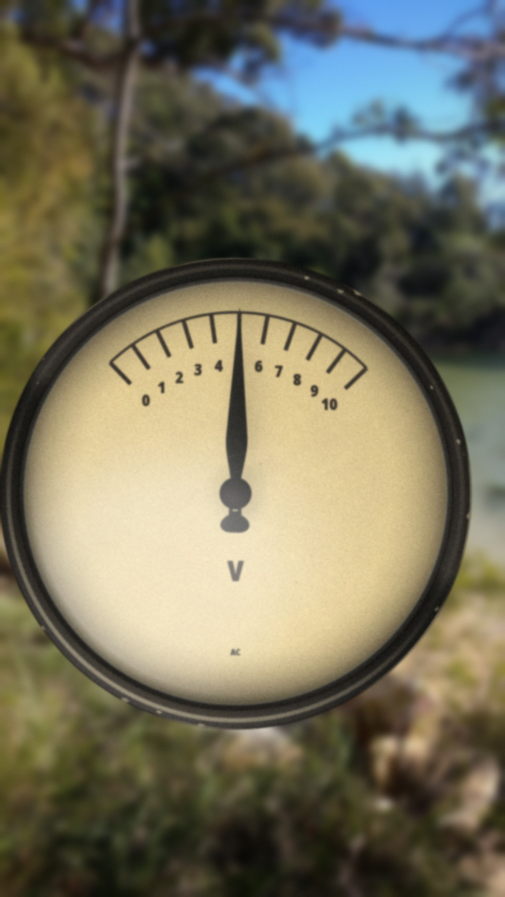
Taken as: value=5 unit=V
